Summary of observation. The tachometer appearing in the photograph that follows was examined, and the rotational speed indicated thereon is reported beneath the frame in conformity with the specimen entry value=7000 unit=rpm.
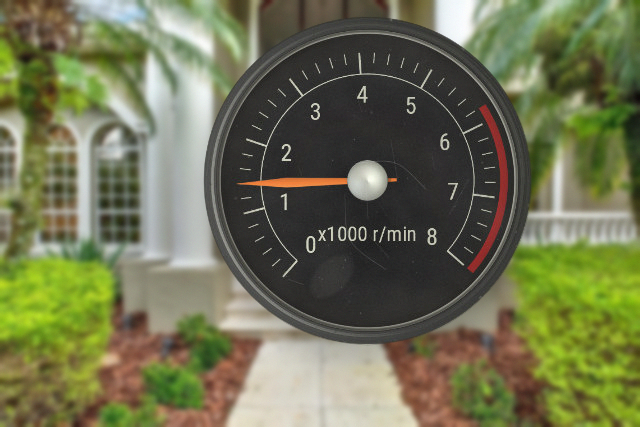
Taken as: value=1400 unit=rpm
